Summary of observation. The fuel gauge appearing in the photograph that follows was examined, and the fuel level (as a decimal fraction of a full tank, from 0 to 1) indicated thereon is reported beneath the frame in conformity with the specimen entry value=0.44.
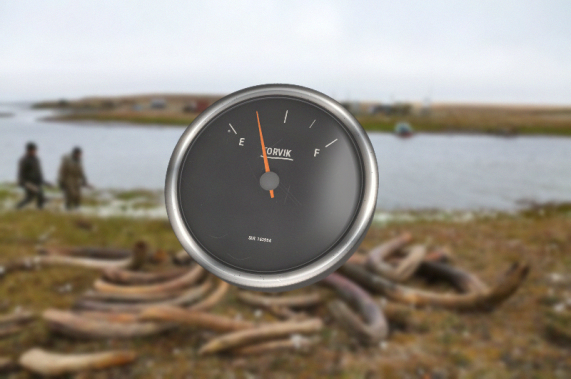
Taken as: value=0.25
